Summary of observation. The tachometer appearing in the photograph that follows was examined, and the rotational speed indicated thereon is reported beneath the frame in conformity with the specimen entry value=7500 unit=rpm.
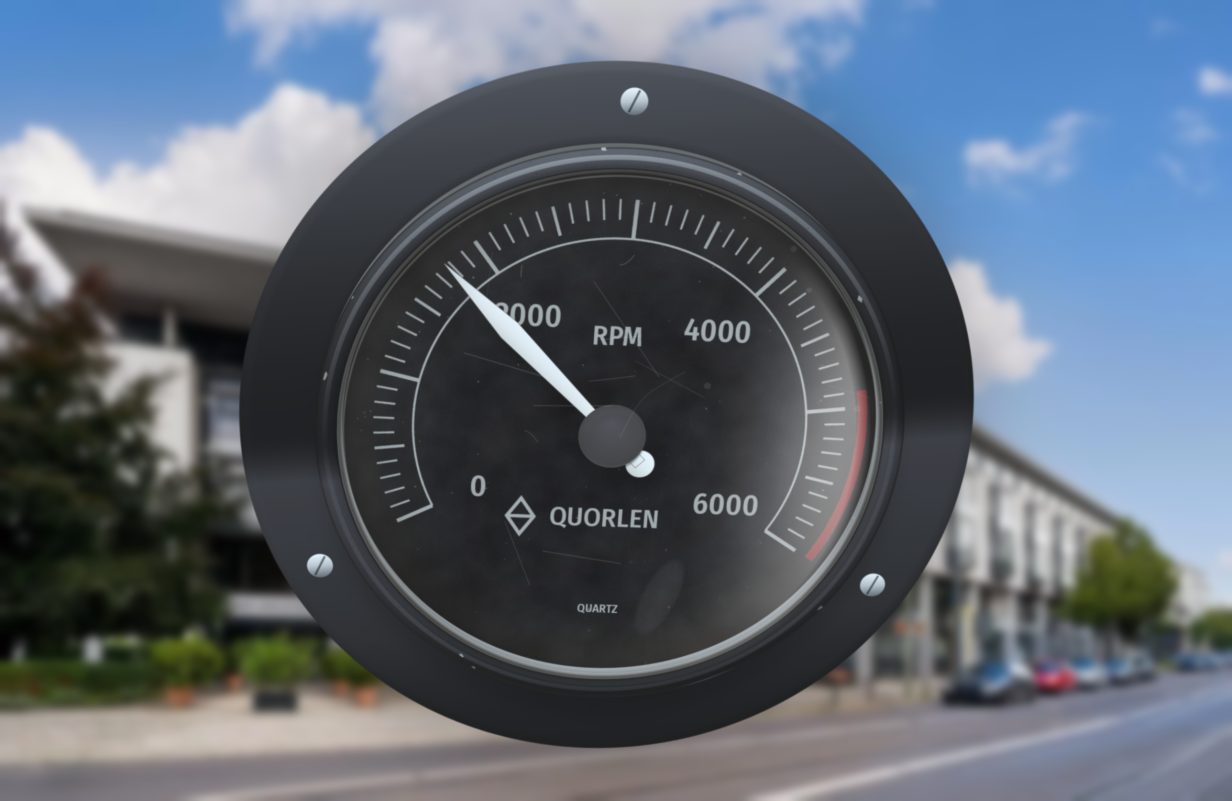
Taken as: value=1800 unit=rpm
